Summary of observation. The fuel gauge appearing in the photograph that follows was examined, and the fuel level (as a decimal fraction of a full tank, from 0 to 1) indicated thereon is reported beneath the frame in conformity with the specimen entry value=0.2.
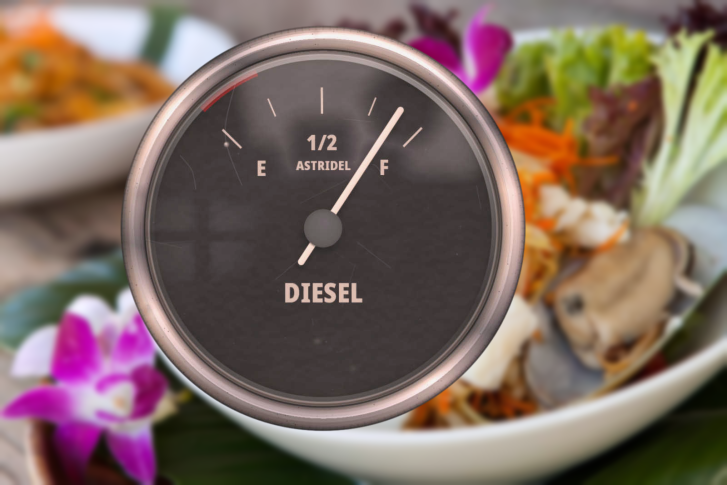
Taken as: value=0.875
